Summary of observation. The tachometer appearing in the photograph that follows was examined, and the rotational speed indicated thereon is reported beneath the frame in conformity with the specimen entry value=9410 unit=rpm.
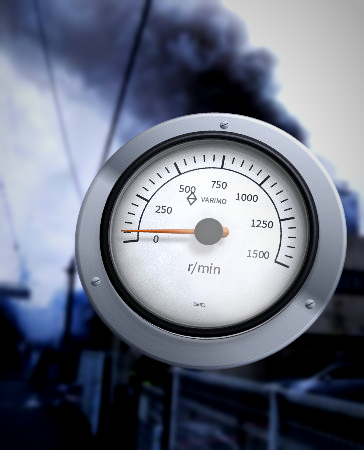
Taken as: value=50 unit=rpm
